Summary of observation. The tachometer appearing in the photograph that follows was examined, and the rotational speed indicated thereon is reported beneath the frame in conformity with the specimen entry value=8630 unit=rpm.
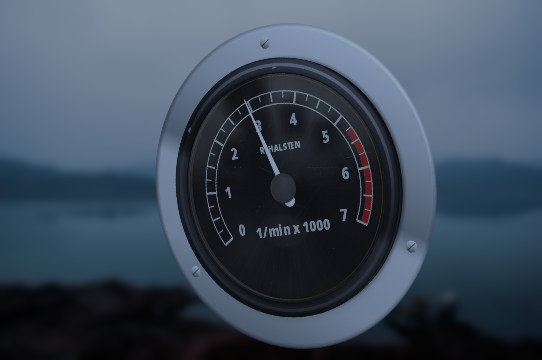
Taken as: value=3000 unit=rpm
